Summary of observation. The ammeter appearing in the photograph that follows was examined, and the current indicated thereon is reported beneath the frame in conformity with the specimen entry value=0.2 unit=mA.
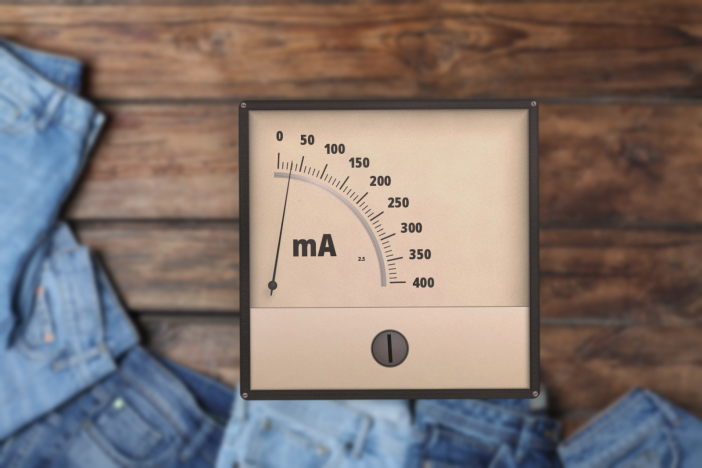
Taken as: value=30 unit=mA
